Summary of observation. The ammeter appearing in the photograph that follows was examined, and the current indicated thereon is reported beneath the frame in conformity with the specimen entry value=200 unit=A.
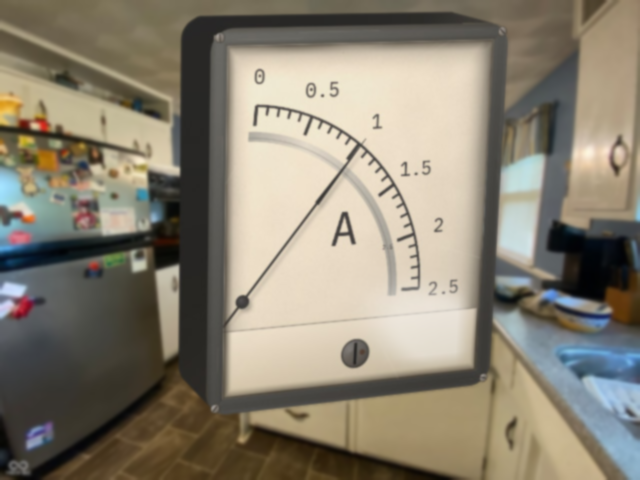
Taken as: value=1 unit=A
